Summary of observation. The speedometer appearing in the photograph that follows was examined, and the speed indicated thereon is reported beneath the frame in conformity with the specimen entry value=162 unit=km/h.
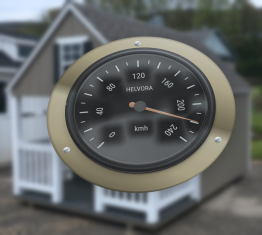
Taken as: value=220 unit=km/h
